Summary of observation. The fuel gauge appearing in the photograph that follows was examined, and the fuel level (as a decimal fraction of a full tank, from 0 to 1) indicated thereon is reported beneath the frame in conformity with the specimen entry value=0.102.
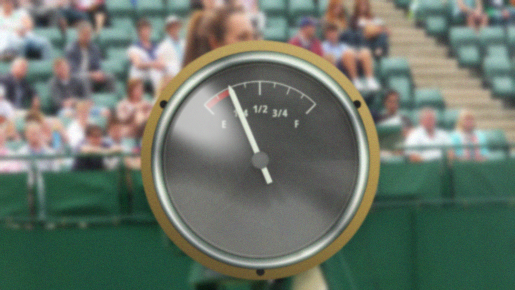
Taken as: value=0.25
